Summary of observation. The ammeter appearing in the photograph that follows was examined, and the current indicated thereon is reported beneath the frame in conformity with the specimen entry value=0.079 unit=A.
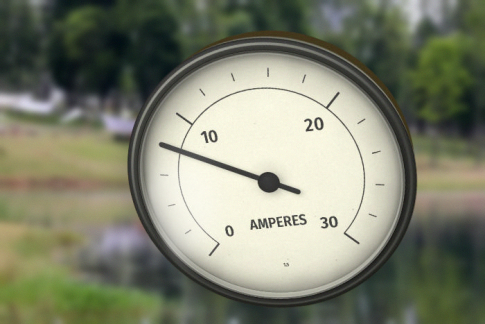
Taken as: value=8 unit=A
